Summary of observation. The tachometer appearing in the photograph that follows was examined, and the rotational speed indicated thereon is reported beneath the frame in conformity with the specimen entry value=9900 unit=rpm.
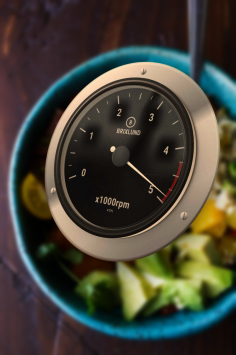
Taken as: value=4875 unit=rpm
